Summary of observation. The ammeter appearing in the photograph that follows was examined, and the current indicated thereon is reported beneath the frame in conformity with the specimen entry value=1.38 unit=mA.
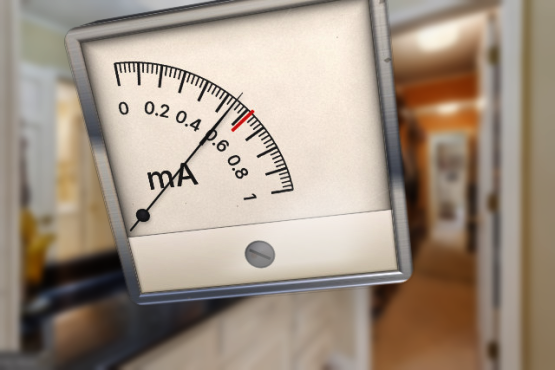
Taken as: value=0.54 unit=mA
